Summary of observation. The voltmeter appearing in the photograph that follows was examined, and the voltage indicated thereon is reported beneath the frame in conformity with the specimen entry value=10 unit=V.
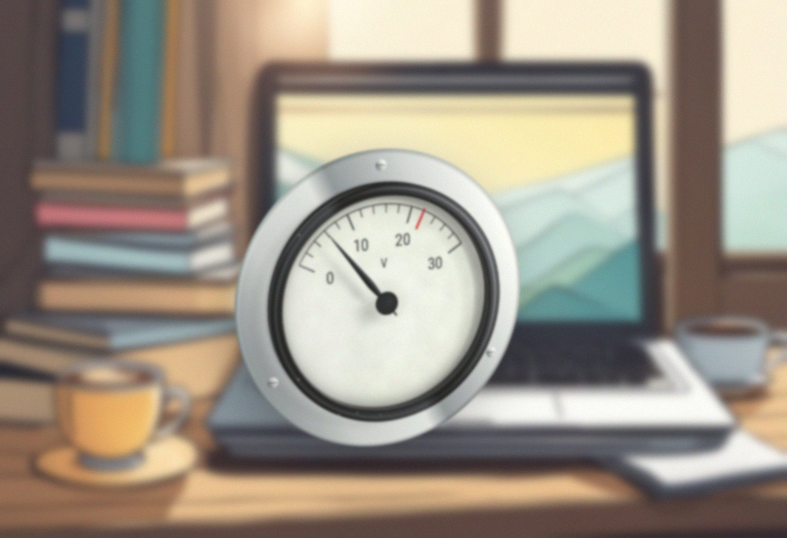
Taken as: value=6 unit=V
